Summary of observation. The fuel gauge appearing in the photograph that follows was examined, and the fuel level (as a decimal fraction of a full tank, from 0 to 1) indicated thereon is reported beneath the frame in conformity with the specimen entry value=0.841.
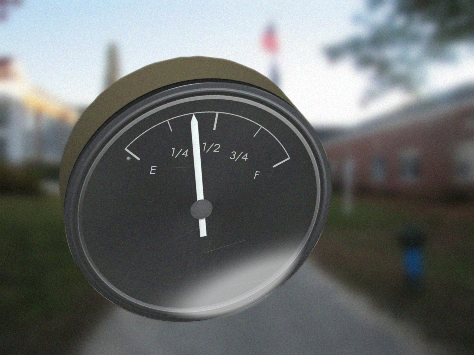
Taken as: value=0.375
